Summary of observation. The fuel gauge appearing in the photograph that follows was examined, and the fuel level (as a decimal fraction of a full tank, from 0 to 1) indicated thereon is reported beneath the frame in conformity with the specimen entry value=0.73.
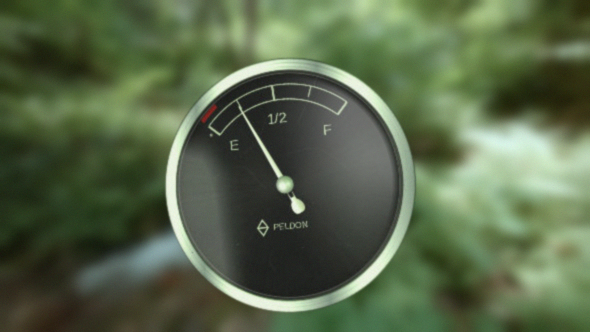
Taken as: value=0.25
